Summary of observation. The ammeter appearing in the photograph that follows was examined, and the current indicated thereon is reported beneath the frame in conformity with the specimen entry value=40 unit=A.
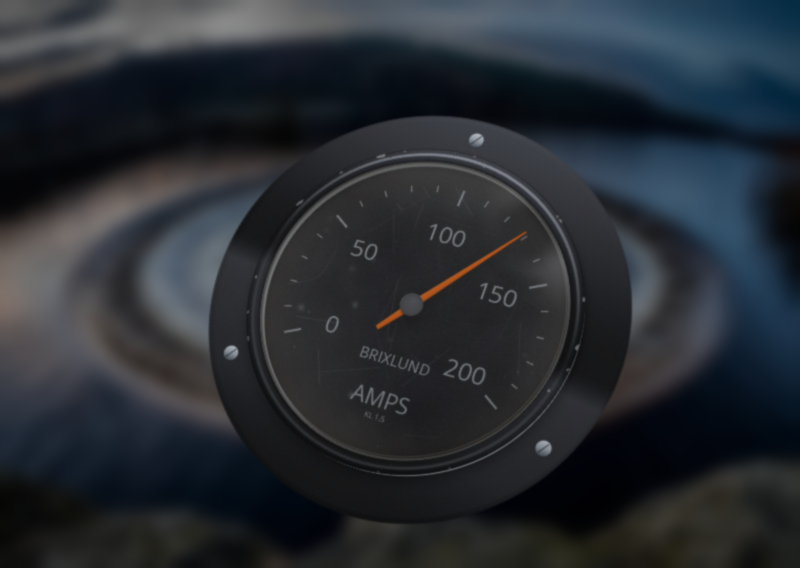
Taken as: value=130 unit=A
